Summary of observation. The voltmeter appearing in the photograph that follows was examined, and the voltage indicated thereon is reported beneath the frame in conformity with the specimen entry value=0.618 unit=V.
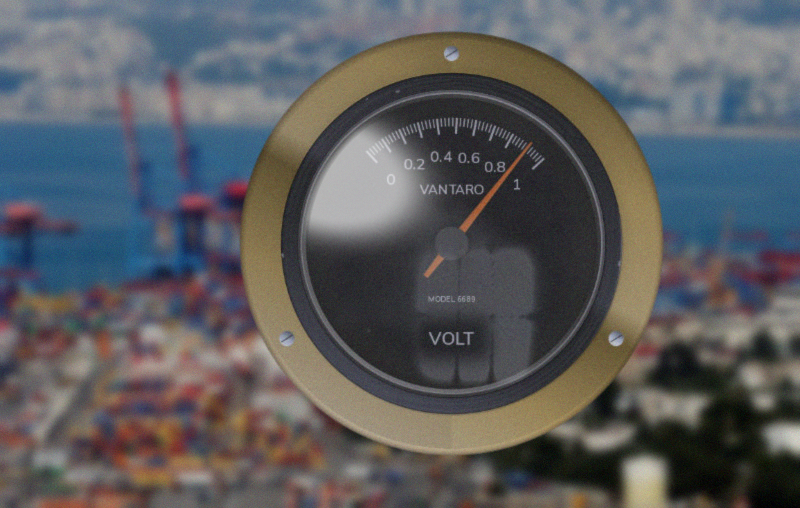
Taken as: value=0.9 unit=V
